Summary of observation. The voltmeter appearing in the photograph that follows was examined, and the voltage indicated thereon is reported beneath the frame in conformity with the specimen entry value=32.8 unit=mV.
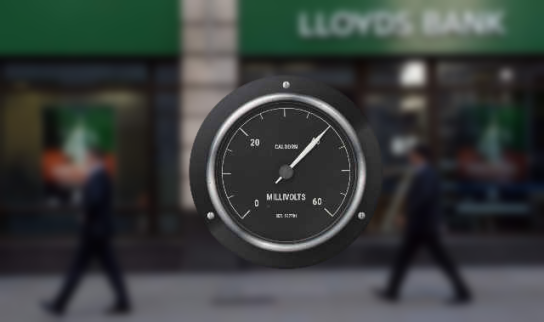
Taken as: value=40 unit=mV
